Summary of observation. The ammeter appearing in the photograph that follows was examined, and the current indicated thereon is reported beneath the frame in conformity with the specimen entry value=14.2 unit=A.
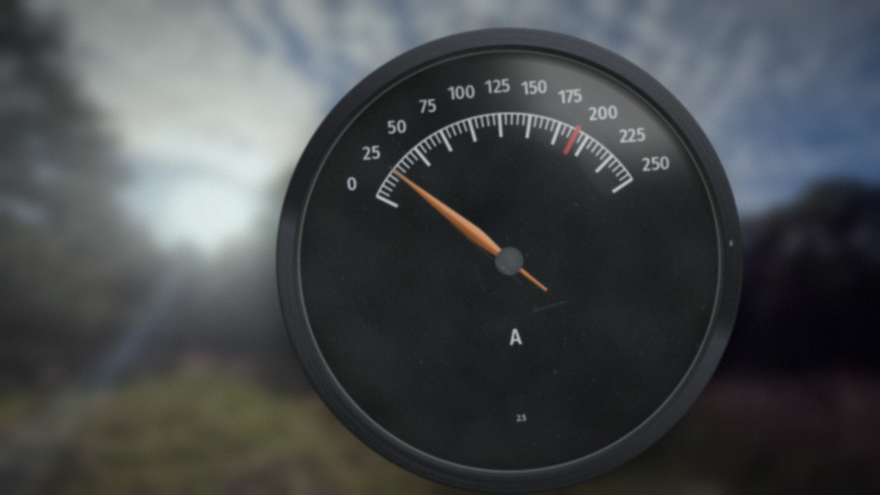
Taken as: value=25 unit=A
